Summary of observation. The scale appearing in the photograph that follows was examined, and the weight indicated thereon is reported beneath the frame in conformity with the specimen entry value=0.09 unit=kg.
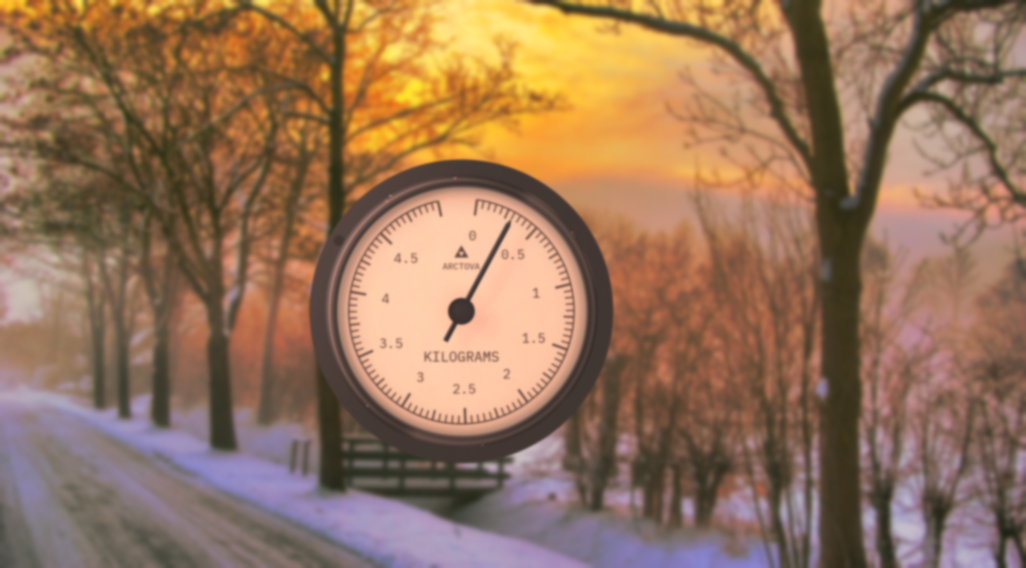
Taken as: value=0.3 unit=kg
